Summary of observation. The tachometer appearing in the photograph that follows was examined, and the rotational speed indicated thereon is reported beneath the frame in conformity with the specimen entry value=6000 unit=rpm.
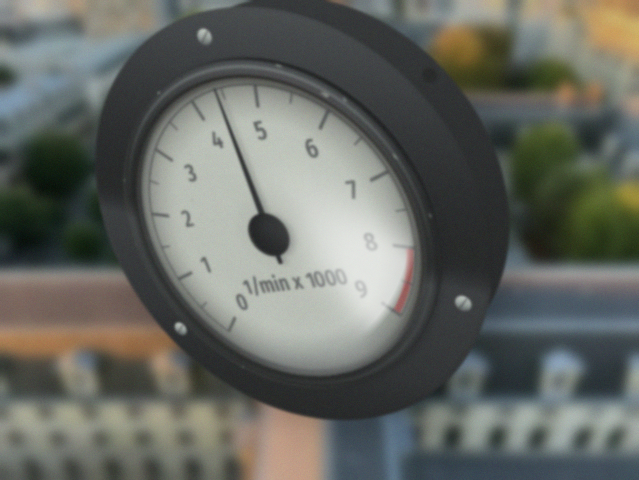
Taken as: value=4500 unit=rpm
